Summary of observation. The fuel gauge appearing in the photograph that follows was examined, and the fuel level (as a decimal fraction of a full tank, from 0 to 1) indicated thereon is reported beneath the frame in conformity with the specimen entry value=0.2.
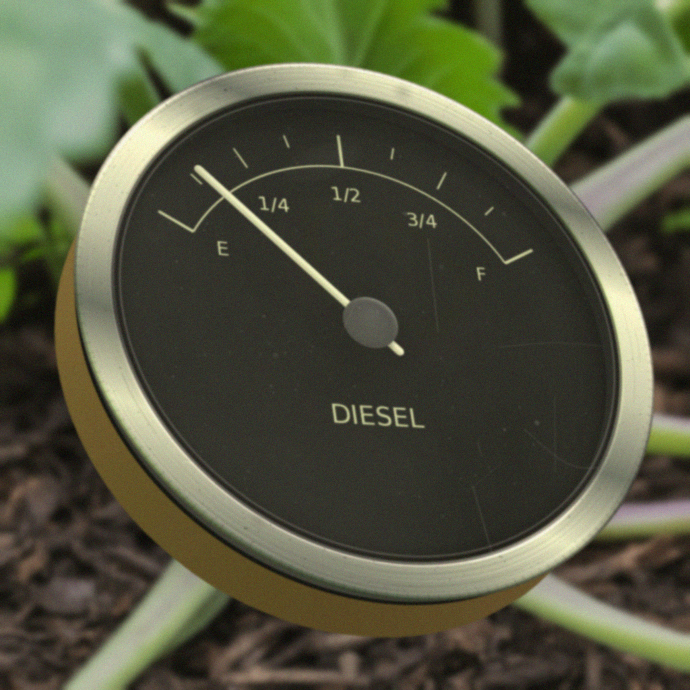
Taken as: value=0.125
